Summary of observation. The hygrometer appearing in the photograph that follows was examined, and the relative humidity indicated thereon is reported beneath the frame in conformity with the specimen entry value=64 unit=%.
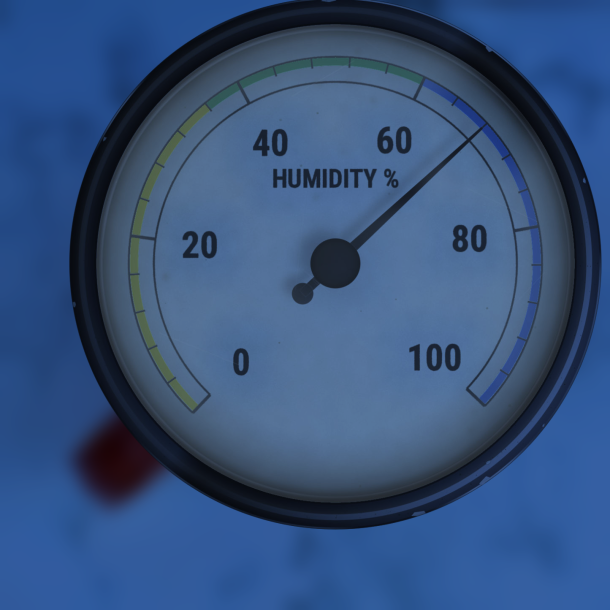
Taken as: value=68 unit=%
